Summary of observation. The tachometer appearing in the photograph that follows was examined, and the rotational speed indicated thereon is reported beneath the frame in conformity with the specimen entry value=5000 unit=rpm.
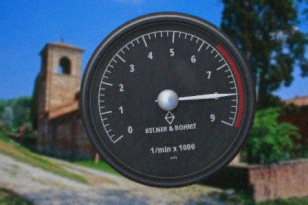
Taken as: value=8000 unit=rpm
